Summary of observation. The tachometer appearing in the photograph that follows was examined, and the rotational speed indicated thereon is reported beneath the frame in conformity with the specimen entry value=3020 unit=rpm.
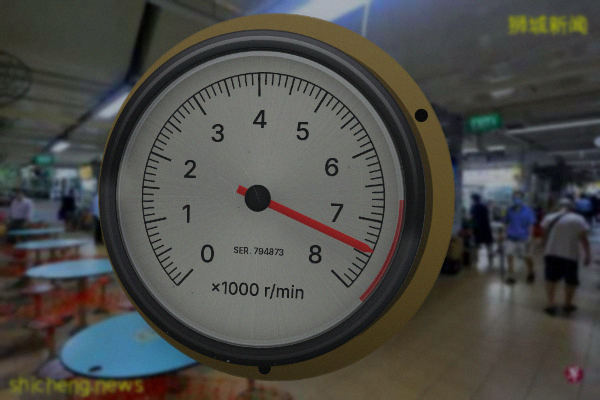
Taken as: value=7400 unit=rpm
